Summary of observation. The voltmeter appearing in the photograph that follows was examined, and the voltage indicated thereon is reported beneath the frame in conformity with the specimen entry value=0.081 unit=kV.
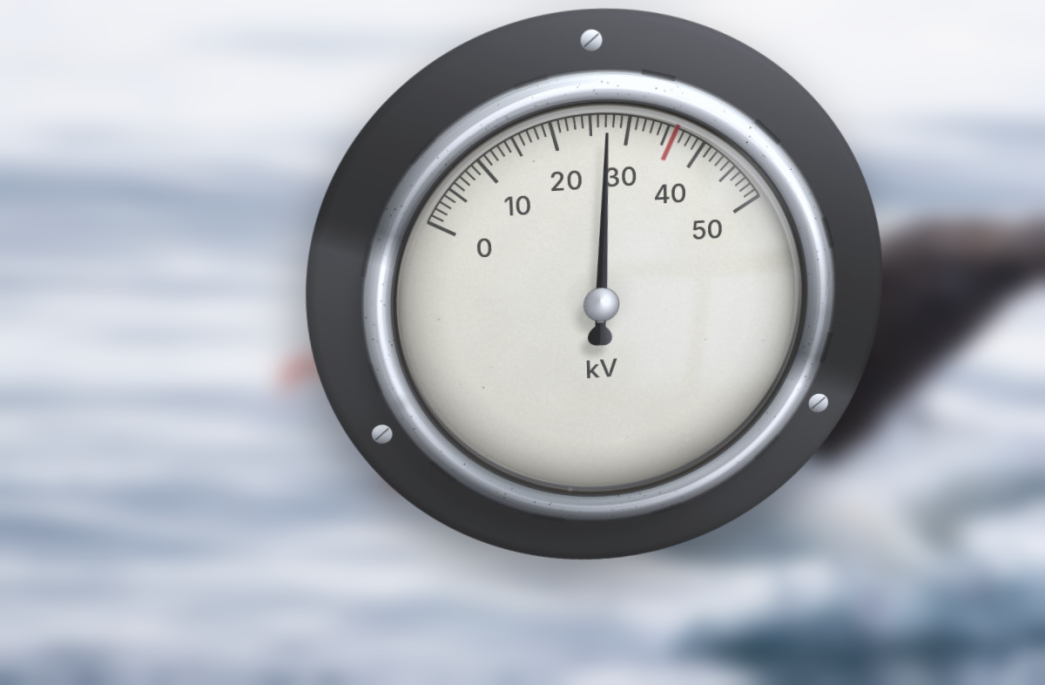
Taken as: value=27 unit=kV
